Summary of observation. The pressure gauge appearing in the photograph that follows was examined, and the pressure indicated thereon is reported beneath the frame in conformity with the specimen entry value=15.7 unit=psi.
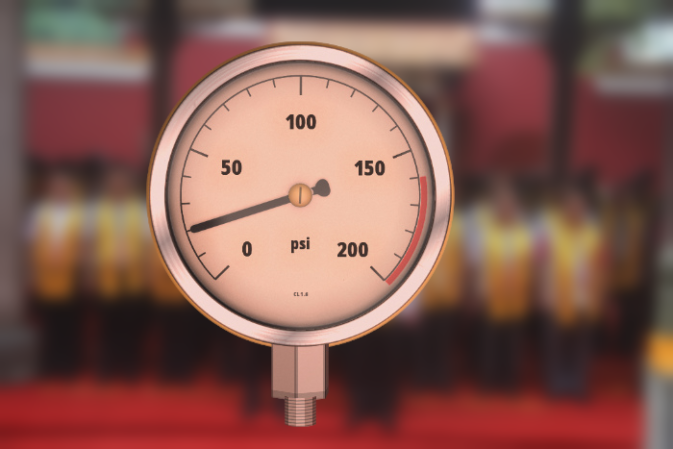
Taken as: value=20 unit=psi
